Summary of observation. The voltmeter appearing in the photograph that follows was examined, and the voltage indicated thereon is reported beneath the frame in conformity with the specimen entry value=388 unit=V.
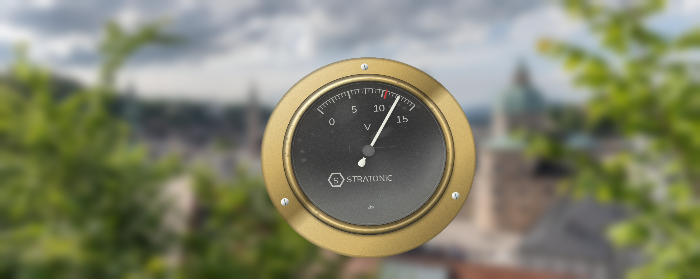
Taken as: value=12.5 unit=V
